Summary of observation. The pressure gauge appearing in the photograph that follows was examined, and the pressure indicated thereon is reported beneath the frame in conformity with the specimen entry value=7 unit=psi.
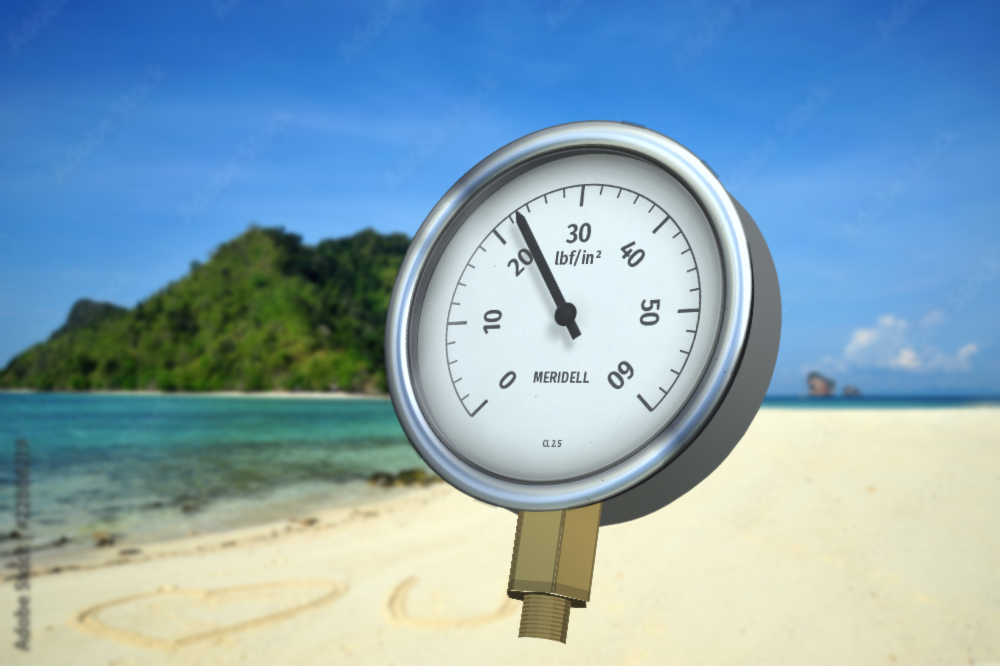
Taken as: value=23 unit=psi
